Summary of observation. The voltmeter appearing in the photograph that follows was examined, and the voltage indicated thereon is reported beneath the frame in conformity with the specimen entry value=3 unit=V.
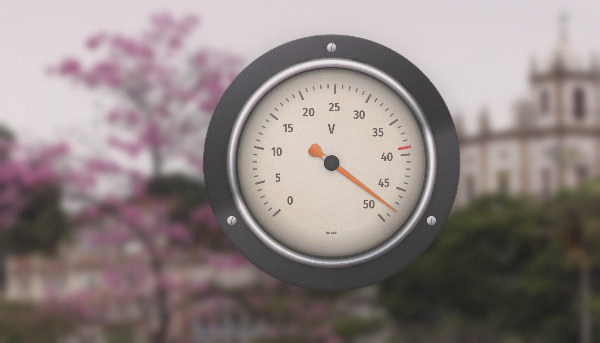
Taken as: value=48 unit=V
